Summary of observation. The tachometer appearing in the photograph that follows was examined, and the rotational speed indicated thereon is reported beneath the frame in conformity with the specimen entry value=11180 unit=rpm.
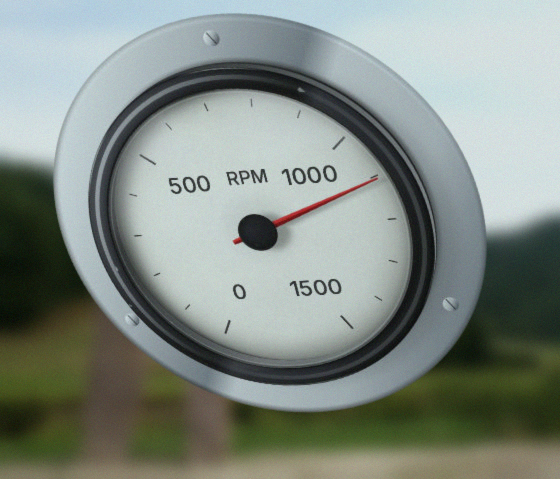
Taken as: value=1100 unit=rpm
